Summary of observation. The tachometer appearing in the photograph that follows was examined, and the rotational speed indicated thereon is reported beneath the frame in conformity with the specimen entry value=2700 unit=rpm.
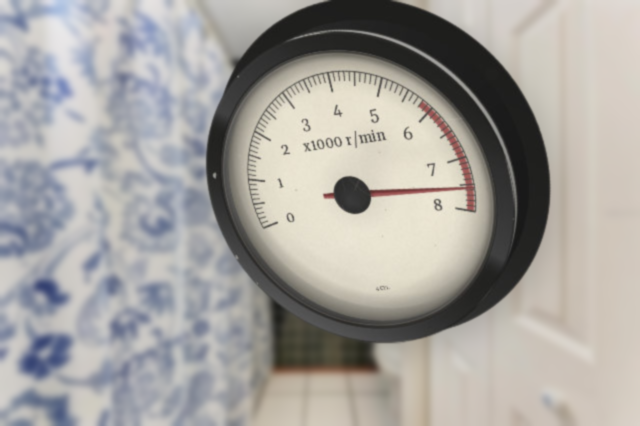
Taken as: value=7500 unit=rpm
